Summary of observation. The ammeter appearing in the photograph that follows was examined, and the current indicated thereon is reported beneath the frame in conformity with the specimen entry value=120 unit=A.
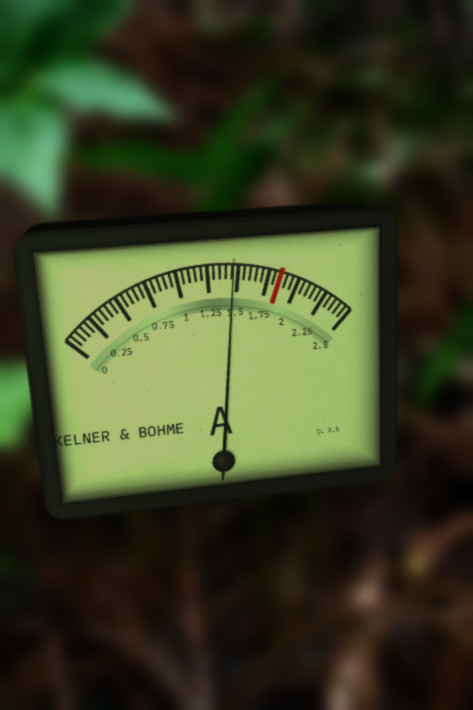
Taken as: value=1.45 unit=A
